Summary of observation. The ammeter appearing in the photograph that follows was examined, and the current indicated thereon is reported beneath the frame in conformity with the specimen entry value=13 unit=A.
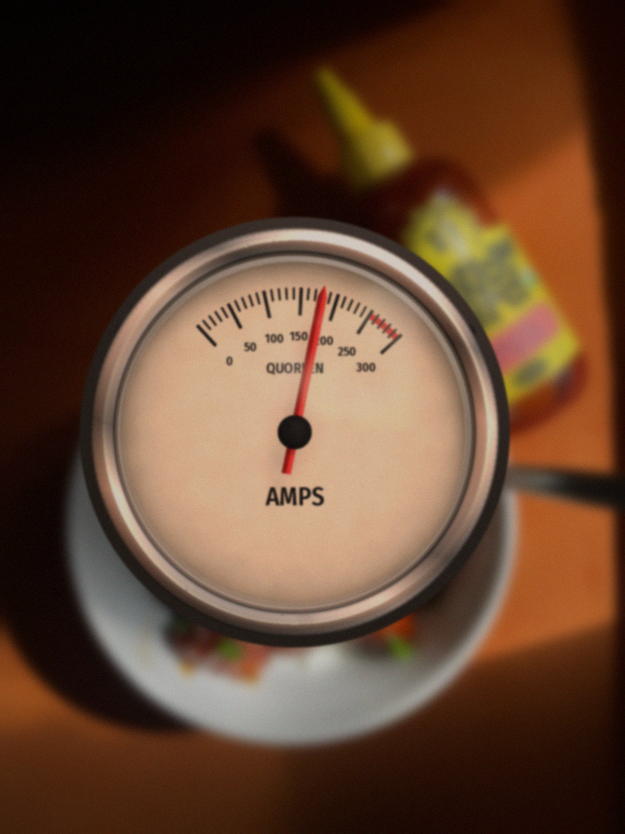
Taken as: value=180 unit=A
